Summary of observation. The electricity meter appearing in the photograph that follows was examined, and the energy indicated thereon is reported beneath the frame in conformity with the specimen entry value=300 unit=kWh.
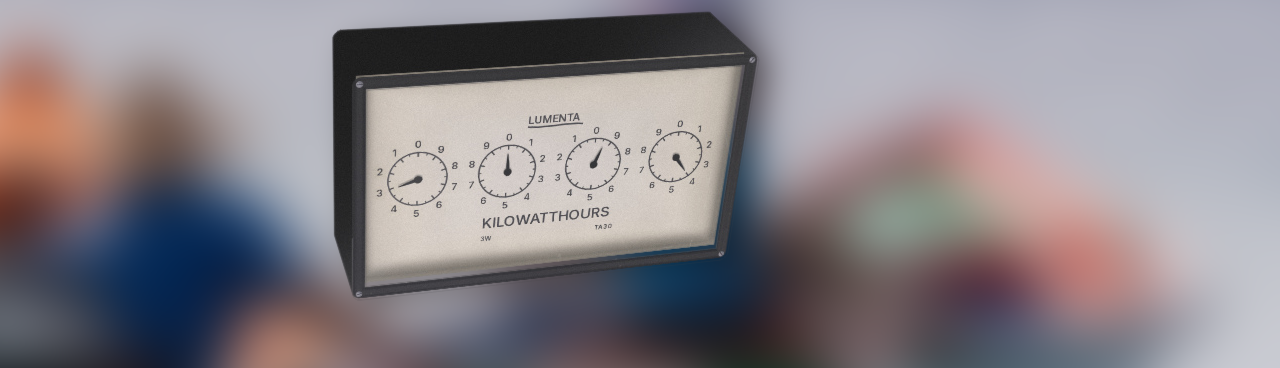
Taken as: value=2994 unit=kWh
